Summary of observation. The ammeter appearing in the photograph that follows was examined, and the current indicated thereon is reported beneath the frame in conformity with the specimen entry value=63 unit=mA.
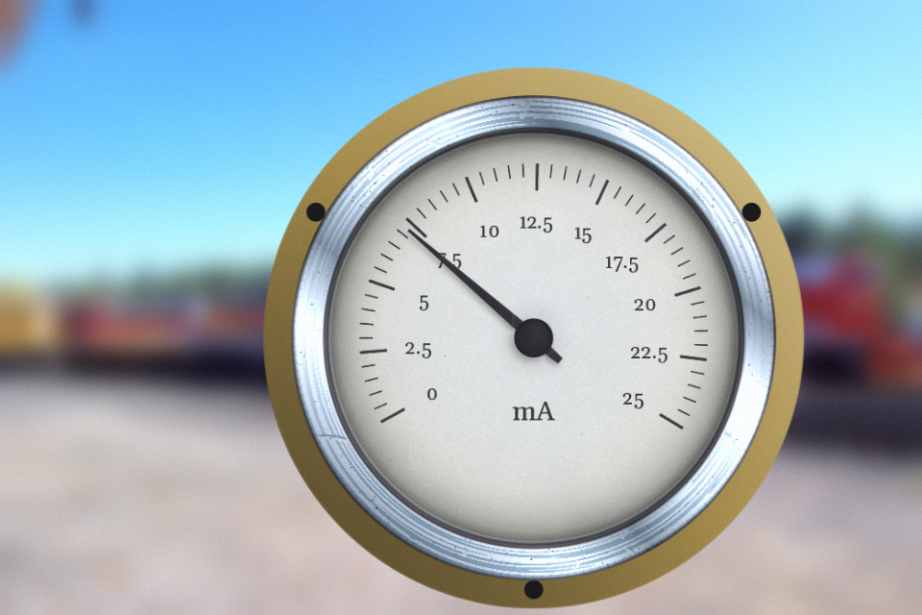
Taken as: value=7.25 unit=mA
